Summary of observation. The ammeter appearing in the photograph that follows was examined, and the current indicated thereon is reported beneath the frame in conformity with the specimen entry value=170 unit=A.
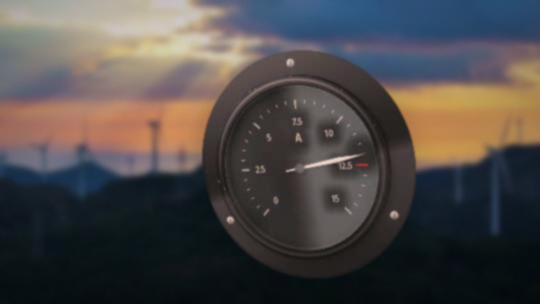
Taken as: value=12 unit=A
